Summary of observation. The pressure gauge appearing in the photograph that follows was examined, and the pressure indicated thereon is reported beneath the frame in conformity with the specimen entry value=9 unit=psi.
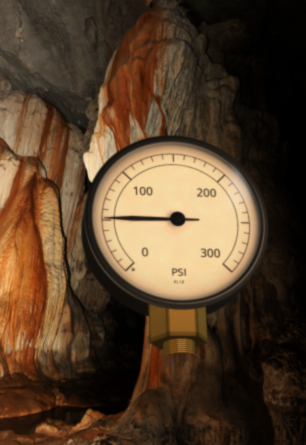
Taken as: value=50 unit=psi
